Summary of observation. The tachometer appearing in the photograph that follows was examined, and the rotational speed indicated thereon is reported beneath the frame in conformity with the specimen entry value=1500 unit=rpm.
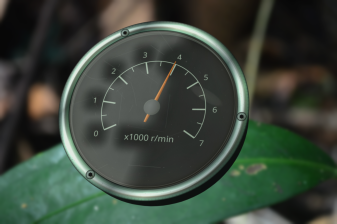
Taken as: value=4000 unit=rpm
